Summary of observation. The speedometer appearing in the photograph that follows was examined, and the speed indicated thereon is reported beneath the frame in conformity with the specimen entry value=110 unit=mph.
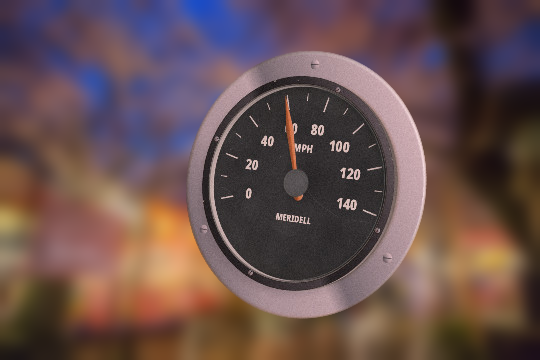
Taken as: value=60 unit=mph
